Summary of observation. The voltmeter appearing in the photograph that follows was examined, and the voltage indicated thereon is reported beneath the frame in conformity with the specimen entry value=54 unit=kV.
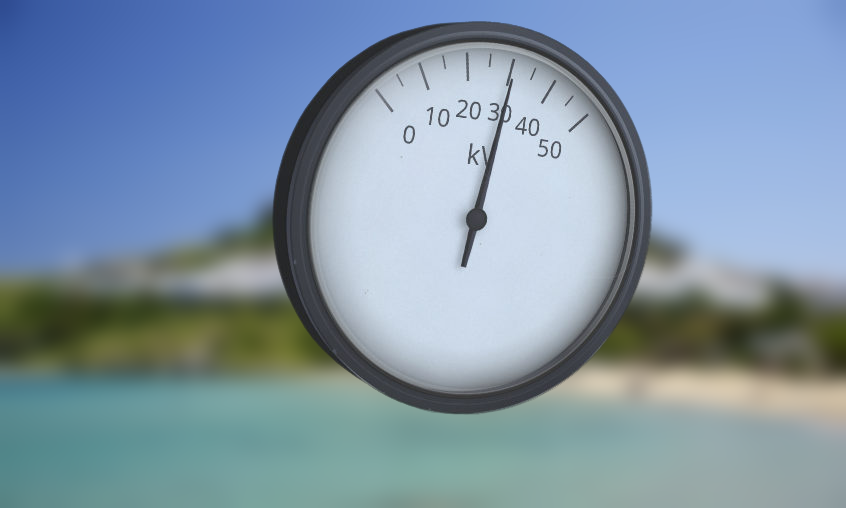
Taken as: value=30 unit=kV
